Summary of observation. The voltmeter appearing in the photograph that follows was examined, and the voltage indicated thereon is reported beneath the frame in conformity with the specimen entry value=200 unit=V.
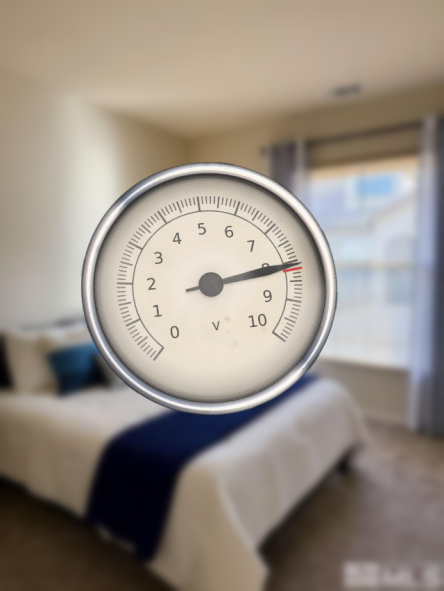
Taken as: value=8.1 unit=V
